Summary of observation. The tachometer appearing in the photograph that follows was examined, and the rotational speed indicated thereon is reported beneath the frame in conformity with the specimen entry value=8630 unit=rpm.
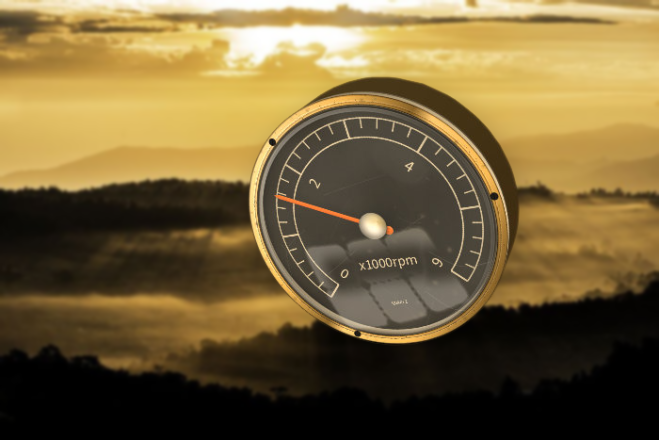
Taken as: value=1600 unit=rpm
